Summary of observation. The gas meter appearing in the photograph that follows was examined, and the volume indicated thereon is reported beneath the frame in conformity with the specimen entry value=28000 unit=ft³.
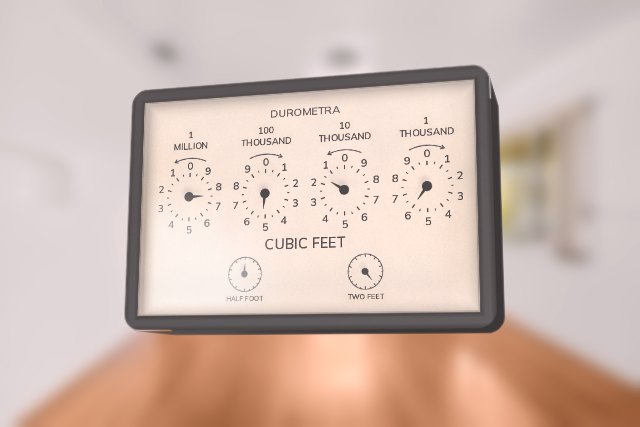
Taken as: value=751600 unit=ft³
